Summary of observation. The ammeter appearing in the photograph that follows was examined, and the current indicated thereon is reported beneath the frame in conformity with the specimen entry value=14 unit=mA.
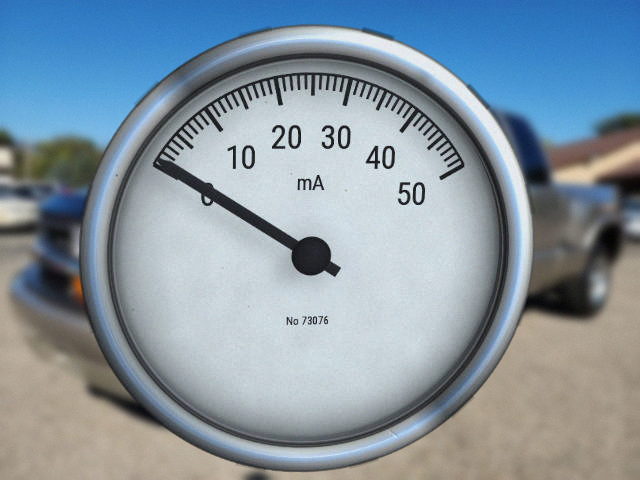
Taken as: value=1 unit=mA
